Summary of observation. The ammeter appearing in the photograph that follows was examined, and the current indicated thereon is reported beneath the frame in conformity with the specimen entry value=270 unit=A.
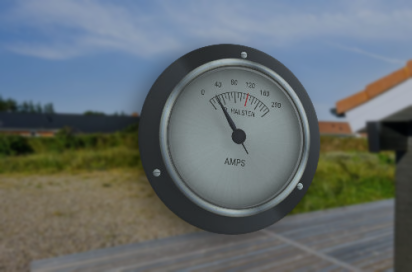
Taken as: value=20 unit=A
